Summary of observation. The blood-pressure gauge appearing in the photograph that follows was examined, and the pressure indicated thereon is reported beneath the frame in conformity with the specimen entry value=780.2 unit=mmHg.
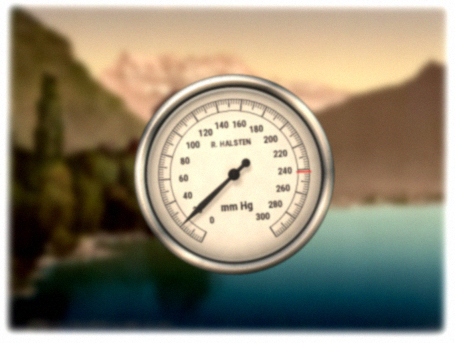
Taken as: value=20 unit=mmHg
